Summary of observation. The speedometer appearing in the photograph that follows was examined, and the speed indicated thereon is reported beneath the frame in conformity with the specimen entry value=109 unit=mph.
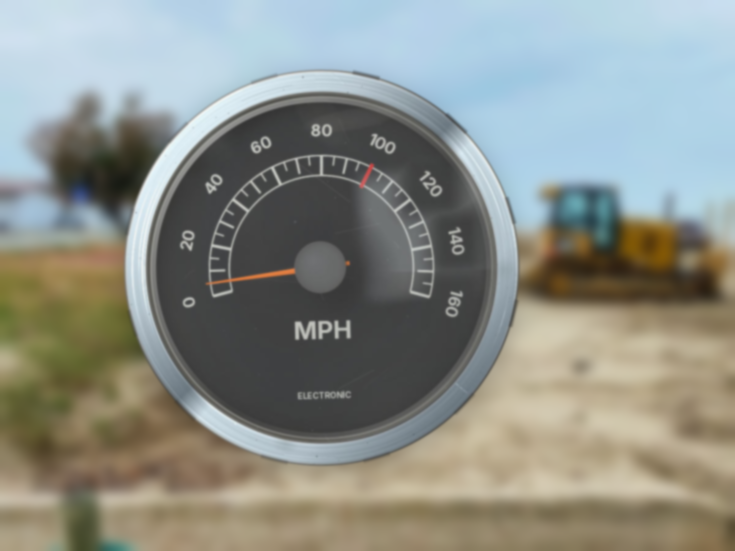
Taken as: value=5 unit=mph
